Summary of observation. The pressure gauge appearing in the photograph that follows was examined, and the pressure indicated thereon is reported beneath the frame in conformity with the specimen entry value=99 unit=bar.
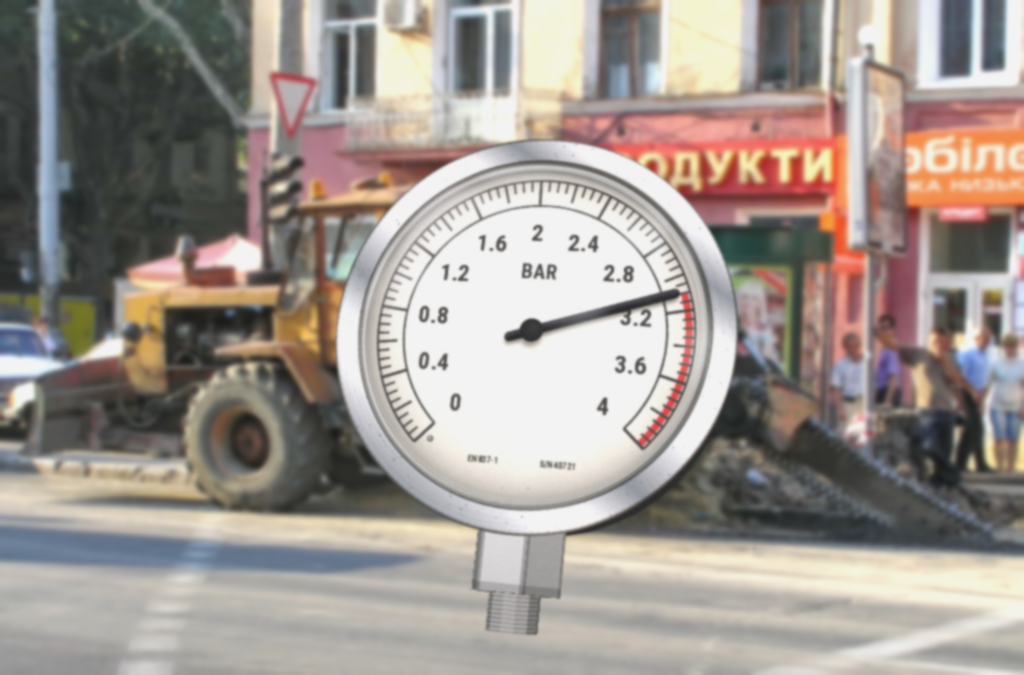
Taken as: value=3.1 unit=bar
